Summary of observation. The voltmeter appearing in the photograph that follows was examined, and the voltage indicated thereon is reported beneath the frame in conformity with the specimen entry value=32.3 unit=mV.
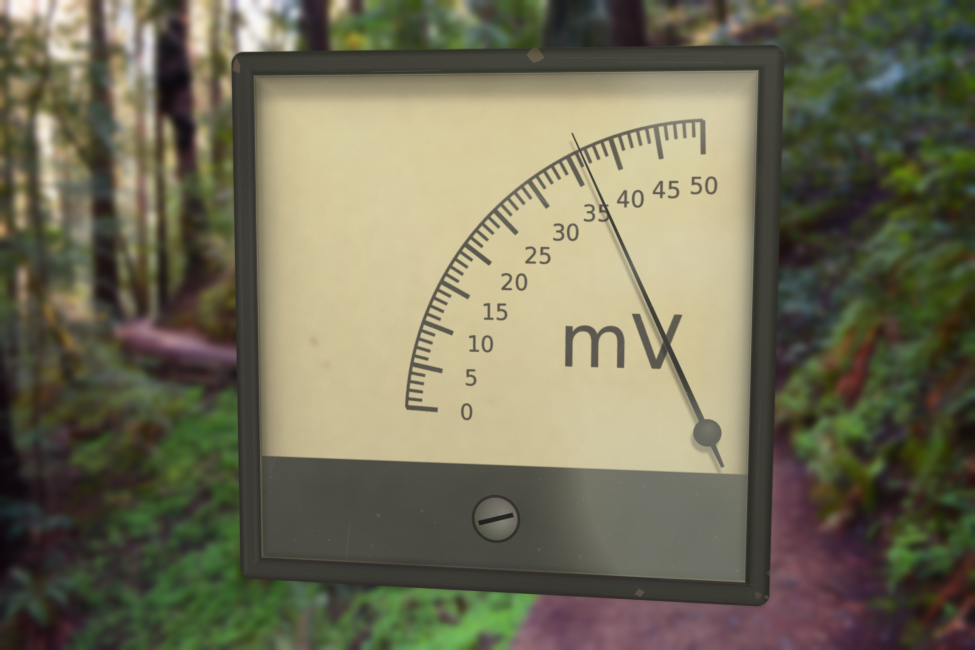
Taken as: value=36.5 unit=mV
